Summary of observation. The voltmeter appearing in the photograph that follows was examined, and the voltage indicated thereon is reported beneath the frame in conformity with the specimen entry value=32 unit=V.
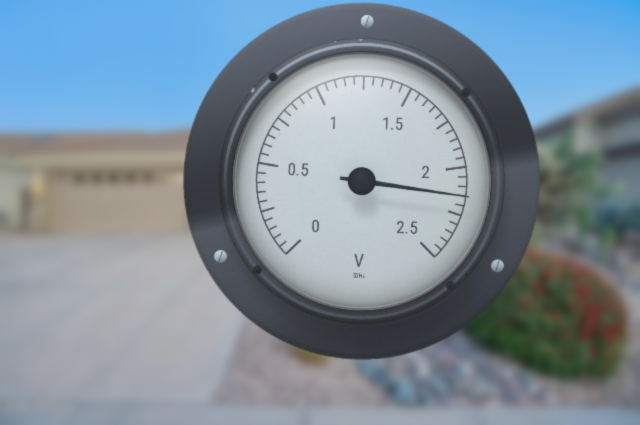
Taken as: value=2.15 unit=V
